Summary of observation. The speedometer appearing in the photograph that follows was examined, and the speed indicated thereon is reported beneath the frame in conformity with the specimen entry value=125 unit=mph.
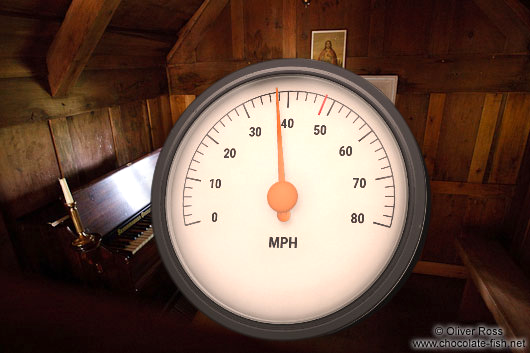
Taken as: value=38 unit=mph
